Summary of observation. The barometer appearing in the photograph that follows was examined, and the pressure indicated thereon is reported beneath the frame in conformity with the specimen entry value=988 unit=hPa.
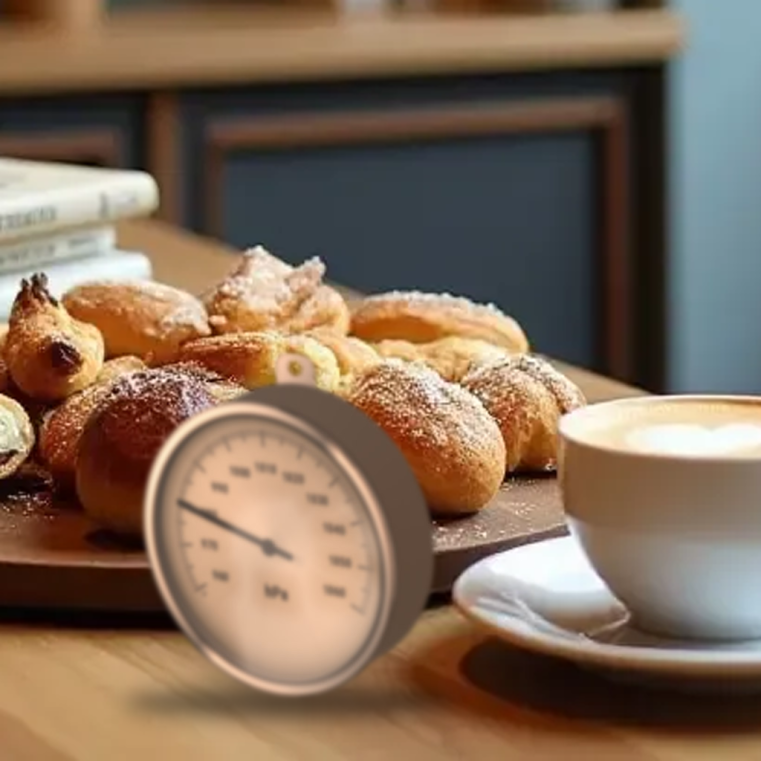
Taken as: value=980 unit=hPa
